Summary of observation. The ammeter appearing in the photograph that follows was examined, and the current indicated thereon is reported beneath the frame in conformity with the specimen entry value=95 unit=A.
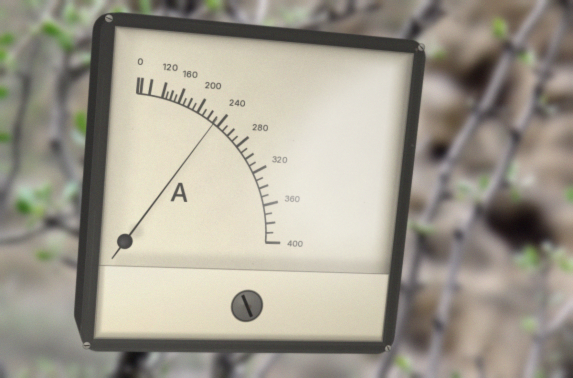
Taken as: value=230 unit=A
